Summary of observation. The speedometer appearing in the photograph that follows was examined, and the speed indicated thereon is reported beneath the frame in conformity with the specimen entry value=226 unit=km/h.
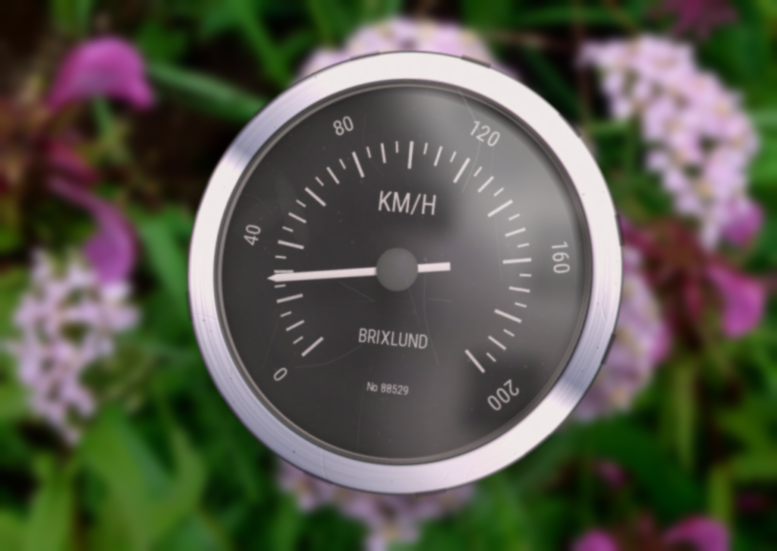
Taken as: value=27.5 unit=km/h
